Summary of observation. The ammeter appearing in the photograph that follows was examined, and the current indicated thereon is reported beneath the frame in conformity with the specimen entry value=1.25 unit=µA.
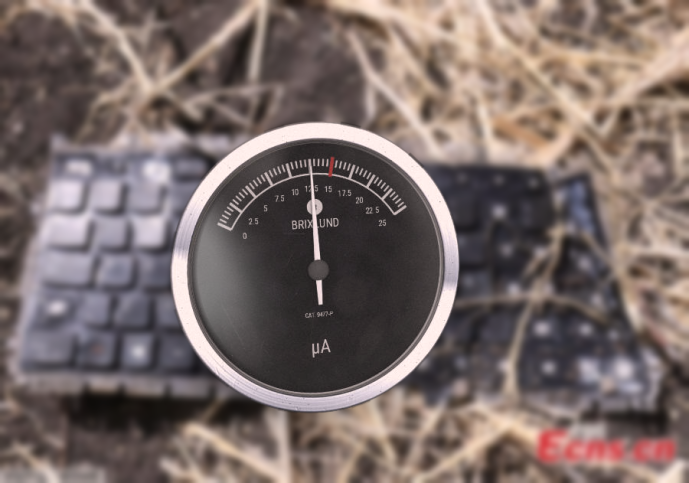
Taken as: value=12.5 unit=µA
